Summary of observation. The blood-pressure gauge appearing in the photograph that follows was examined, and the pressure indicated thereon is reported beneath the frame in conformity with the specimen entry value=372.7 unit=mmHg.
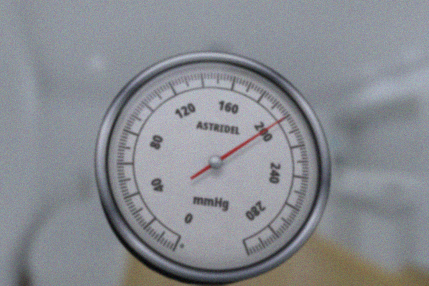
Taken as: value=200 unit=mmHg
